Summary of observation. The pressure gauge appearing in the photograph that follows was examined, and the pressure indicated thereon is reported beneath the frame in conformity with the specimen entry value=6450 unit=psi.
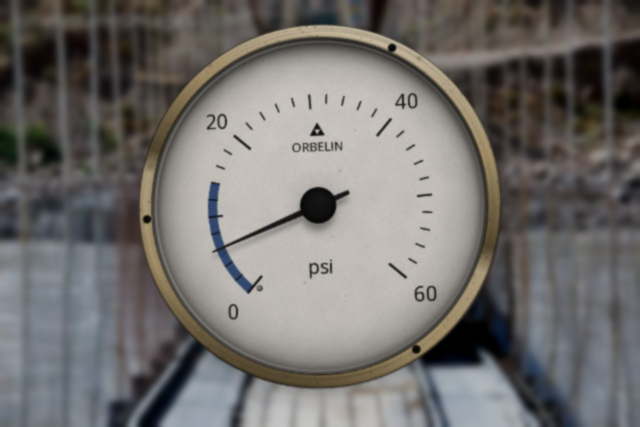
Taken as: value=6 unit=psi
